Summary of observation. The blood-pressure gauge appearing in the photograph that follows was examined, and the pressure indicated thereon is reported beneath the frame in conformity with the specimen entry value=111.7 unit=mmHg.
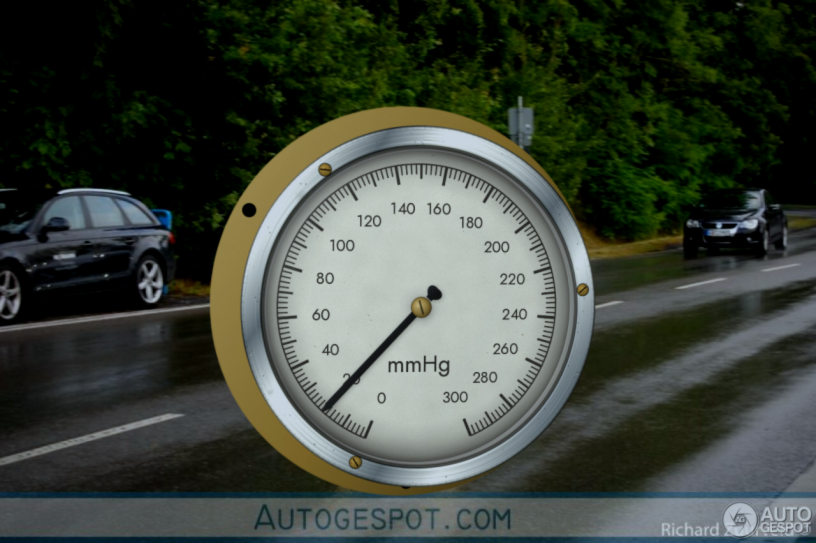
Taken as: value=20 unit=mmHg
